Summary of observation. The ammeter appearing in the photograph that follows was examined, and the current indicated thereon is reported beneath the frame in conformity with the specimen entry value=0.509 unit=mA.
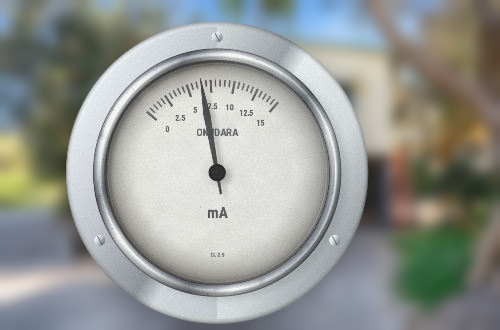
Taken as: value=6.5 unit=mA
